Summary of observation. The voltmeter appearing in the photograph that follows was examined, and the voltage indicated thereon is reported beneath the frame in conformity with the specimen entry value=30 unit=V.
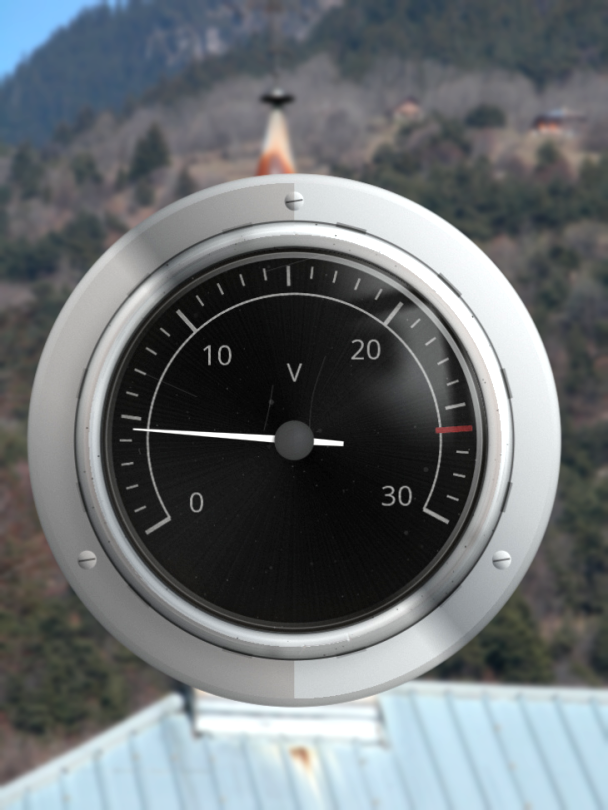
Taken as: value=4.5 unit=V
